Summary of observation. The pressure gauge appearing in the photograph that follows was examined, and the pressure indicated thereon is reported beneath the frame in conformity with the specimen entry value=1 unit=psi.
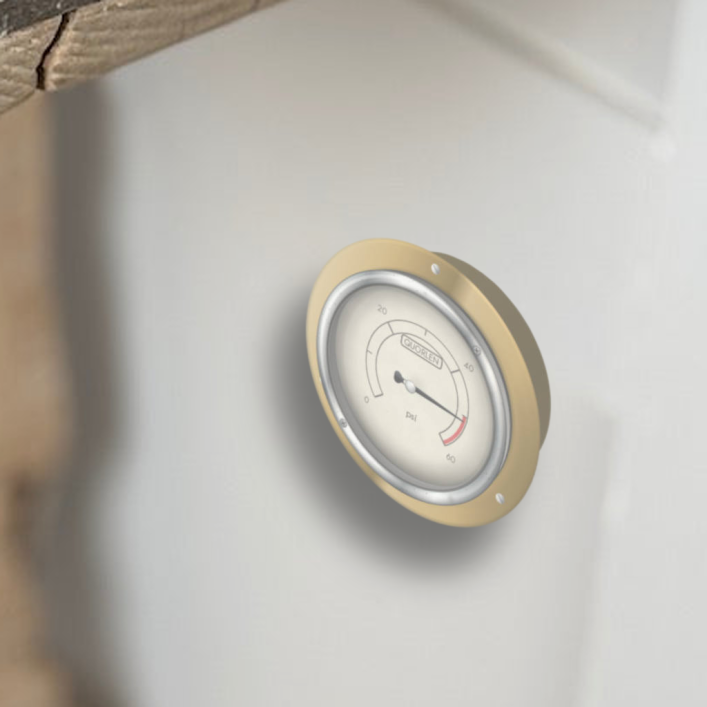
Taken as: value=50 unit=psi
